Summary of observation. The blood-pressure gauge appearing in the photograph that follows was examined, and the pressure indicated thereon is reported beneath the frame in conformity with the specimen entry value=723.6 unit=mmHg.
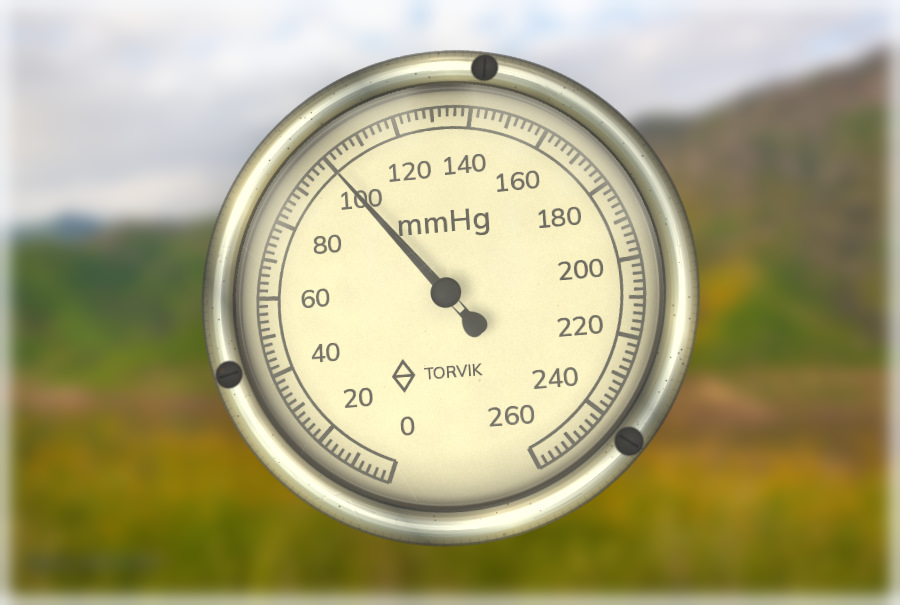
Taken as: value=100 unit=mmHg
